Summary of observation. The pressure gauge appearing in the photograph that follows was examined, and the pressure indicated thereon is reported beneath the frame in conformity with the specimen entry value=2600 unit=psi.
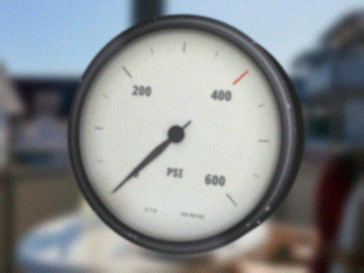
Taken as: value=0 unit=psi
